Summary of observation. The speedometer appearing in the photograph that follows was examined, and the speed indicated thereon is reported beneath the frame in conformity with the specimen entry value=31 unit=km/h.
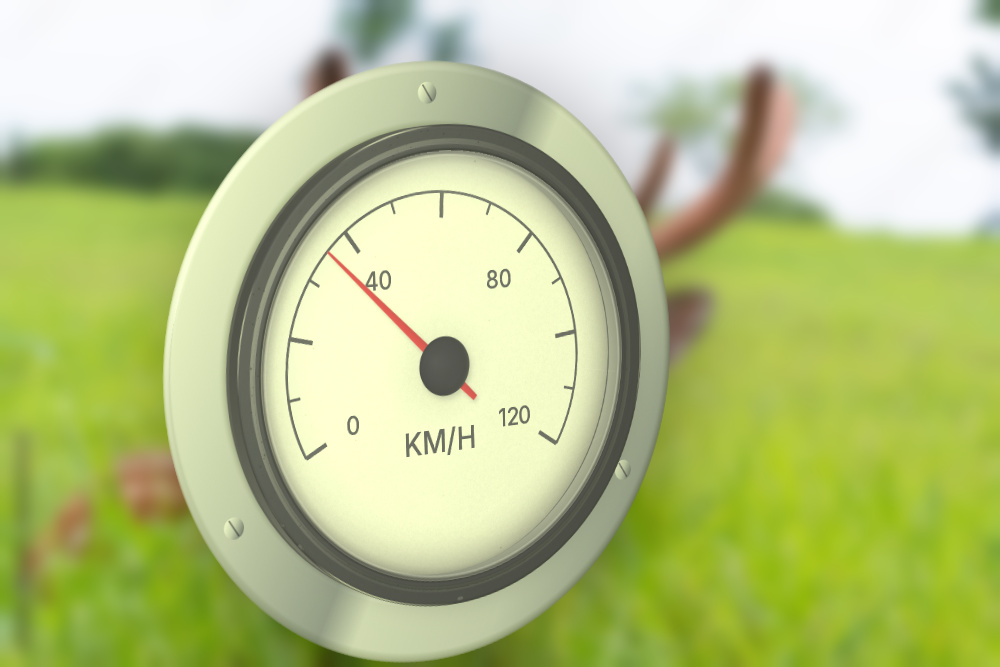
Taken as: value=35 unit=km/h
